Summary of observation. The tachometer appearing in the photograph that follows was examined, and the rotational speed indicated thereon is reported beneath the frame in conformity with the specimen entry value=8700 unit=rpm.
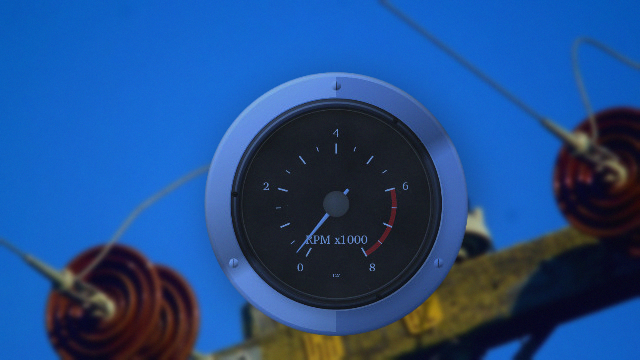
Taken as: value=250 unit=rpm
